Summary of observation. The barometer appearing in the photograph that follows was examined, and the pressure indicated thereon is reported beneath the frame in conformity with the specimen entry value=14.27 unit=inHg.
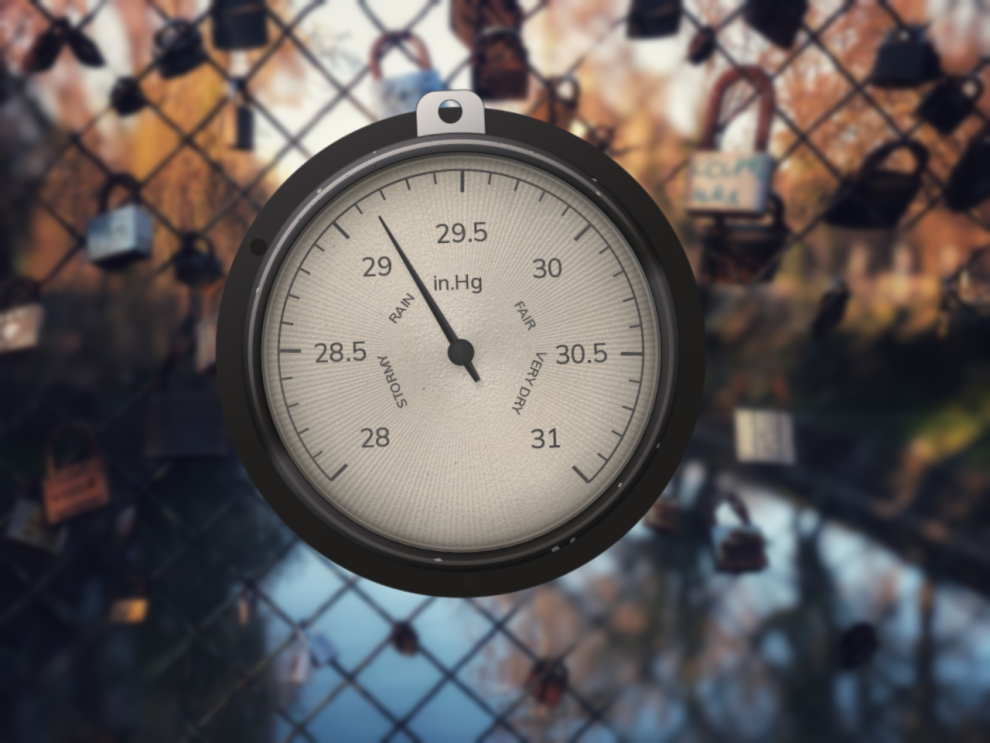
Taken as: value=29.15 unit=inHg
